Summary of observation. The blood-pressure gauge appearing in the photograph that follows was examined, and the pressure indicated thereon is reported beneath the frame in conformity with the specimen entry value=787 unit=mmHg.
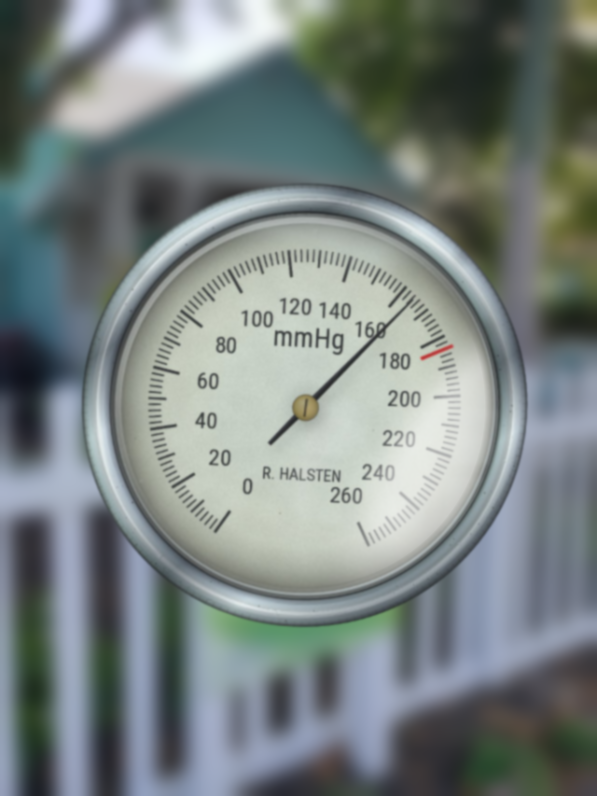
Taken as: value=164 unit=mmHg
